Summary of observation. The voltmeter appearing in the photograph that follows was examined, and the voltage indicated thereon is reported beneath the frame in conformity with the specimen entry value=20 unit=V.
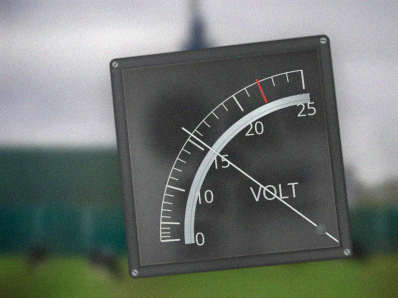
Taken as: value=15.5 unit=V
